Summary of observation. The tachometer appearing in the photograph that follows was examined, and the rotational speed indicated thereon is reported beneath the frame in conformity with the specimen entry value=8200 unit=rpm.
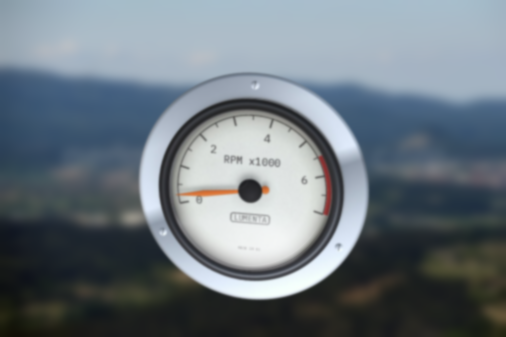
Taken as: value=250 unit=rpm
